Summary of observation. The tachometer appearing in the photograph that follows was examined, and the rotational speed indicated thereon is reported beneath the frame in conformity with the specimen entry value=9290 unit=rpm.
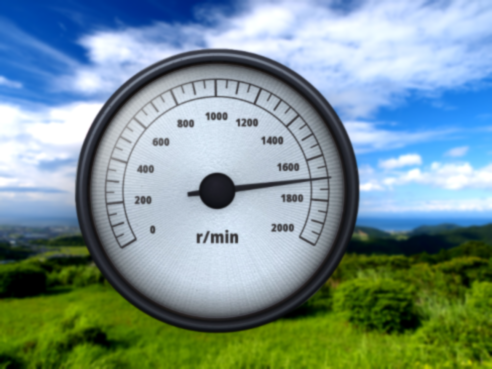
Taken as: value=1700 unit=rpm
